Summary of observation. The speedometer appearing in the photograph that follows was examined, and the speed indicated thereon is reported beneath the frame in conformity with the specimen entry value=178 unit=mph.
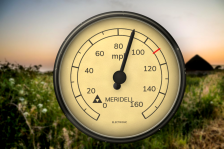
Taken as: value=90 unit=mph
